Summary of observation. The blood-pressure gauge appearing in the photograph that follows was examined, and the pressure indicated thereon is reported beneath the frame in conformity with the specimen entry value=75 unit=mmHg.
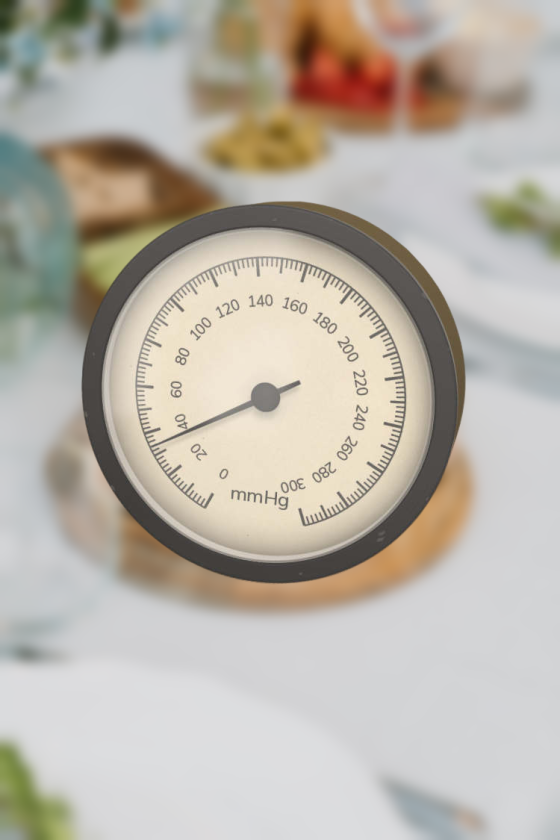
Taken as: value=34 unit=mmHg
